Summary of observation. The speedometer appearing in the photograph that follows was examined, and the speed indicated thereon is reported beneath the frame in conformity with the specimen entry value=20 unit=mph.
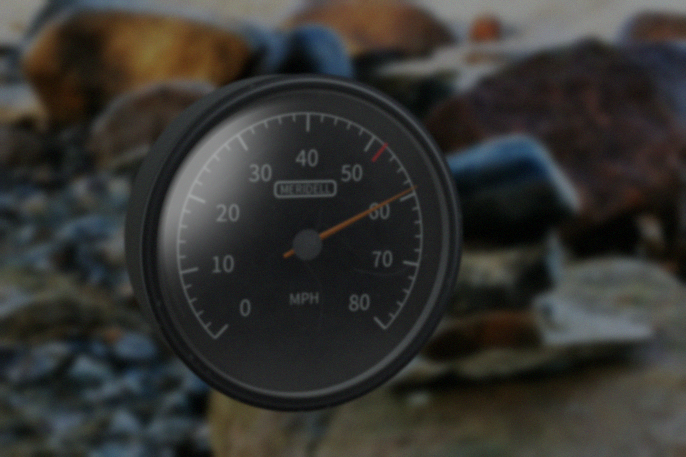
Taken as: value=59 unit=mph
